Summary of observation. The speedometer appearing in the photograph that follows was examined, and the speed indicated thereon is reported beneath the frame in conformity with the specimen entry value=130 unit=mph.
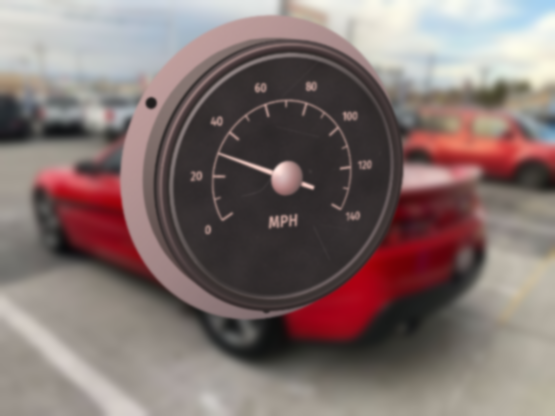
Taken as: value=30 unit=mph
